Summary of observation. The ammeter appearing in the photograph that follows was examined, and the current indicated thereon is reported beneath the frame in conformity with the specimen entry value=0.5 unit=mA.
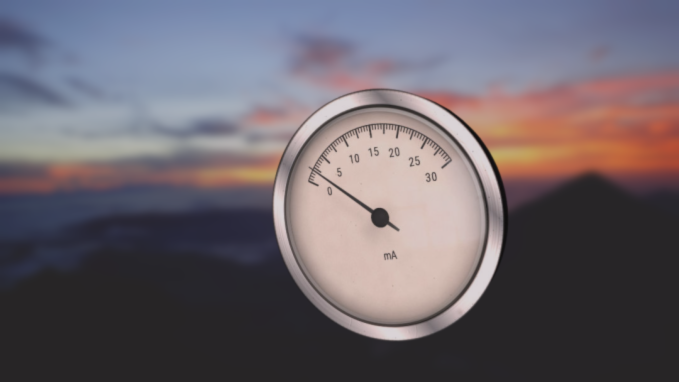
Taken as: value=2.5 unit=mA
